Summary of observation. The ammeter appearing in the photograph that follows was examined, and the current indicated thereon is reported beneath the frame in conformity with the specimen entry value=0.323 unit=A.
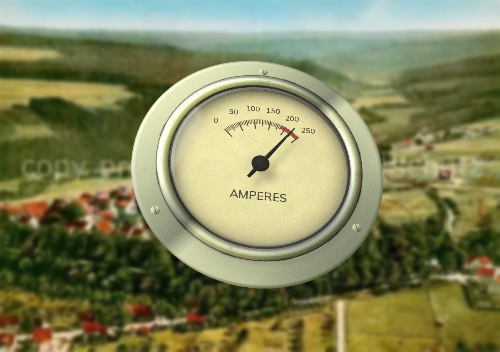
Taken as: value=225 unit=A
